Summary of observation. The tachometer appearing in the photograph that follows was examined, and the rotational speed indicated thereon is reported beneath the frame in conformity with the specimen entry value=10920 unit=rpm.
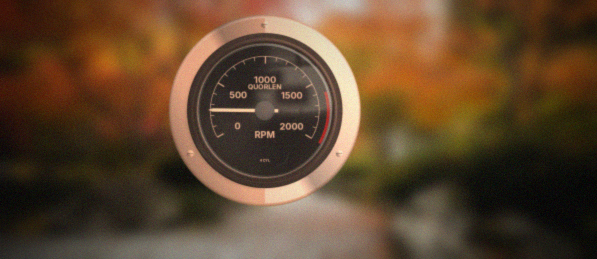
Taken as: value=250 unit=rpm
